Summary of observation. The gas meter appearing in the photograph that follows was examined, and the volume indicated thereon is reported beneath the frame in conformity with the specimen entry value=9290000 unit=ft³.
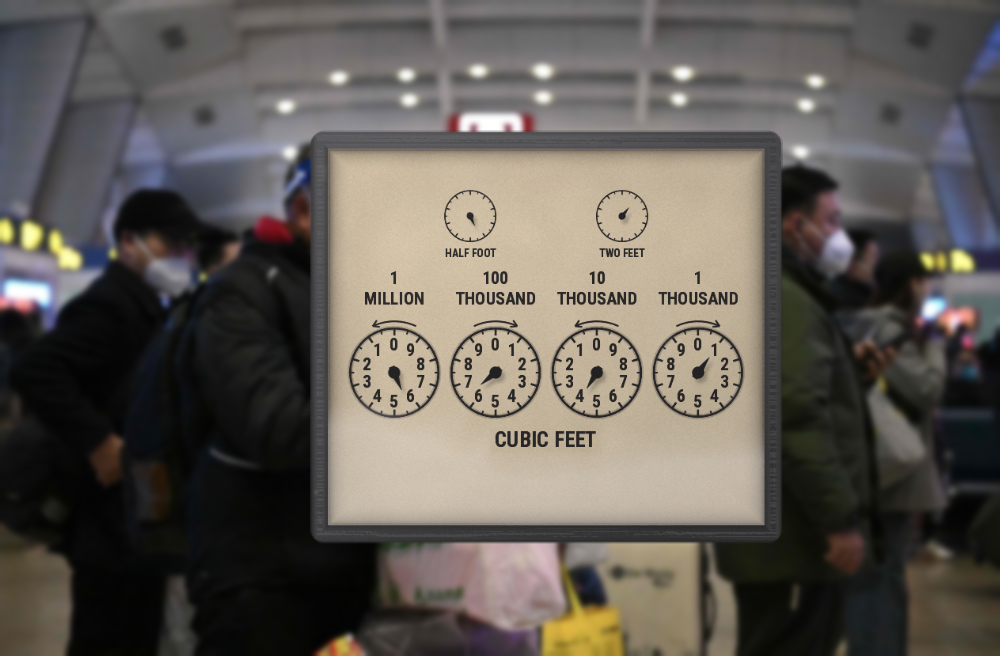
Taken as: value=564100 unit=ft³
